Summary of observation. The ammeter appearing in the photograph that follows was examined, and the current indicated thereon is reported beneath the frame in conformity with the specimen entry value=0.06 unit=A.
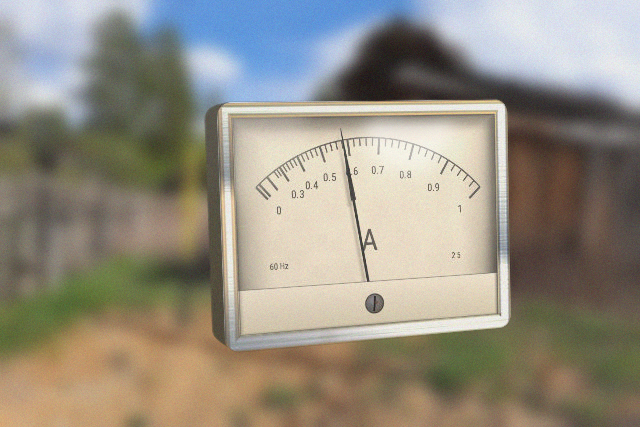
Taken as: value=0.58 unit=A
